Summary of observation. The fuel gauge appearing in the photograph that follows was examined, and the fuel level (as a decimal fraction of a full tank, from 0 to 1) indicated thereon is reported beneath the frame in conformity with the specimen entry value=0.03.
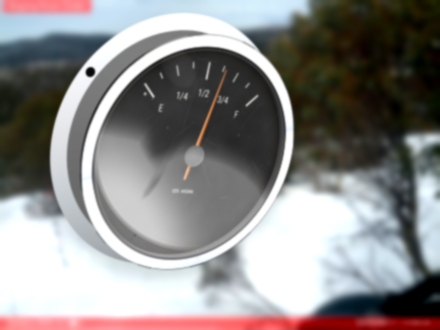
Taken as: value=0.625
